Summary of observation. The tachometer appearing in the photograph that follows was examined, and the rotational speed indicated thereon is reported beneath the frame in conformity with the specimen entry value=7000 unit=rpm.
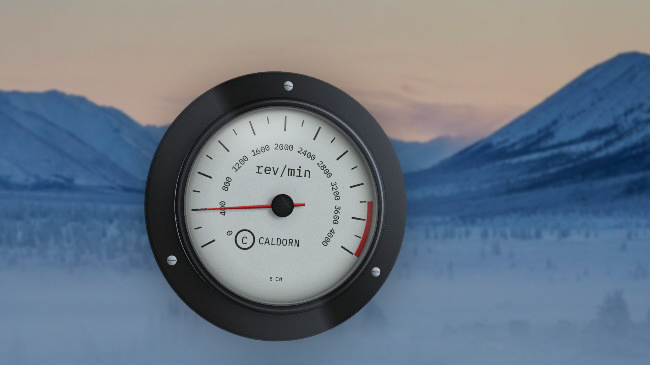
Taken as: value=400 unit=rpm
